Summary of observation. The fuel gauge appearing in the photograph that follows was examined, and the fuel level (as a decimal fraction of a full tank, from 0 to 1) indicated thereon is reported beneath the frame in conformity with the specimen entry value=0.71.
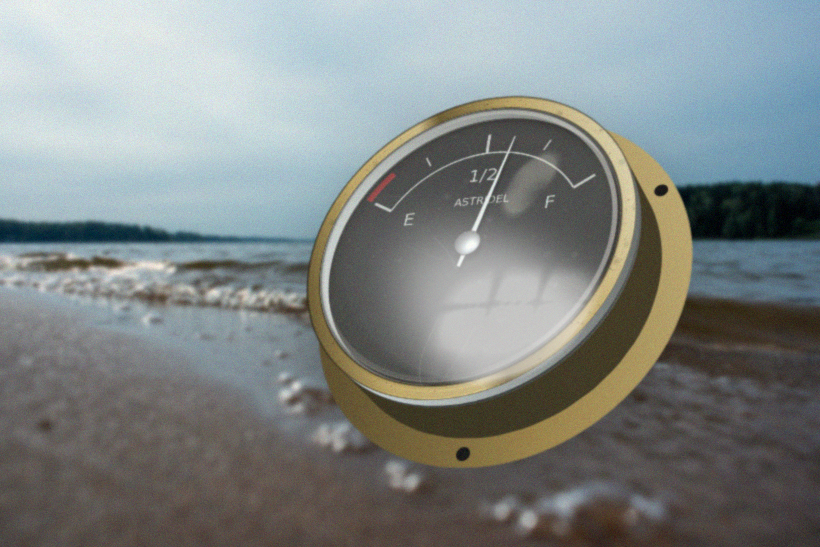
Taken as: value=0.625
